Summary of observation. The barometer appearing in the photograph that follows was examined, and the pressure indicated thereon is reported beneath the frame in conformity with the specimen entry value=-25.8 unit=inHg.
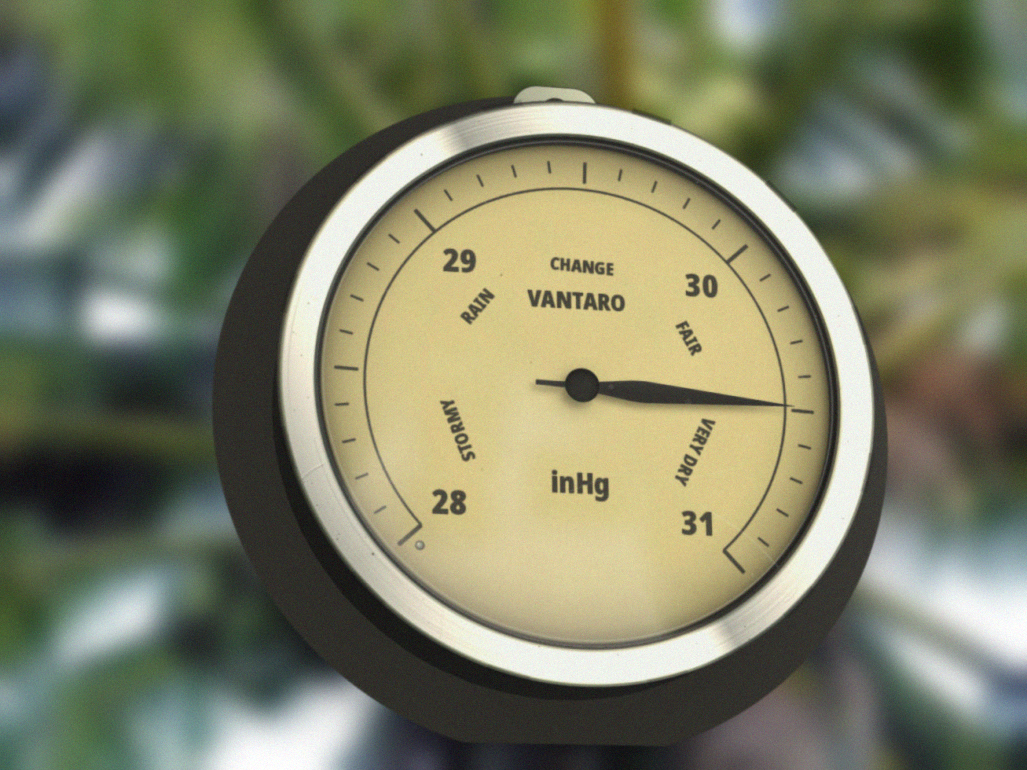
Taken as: value=30.5 unit=inHg
